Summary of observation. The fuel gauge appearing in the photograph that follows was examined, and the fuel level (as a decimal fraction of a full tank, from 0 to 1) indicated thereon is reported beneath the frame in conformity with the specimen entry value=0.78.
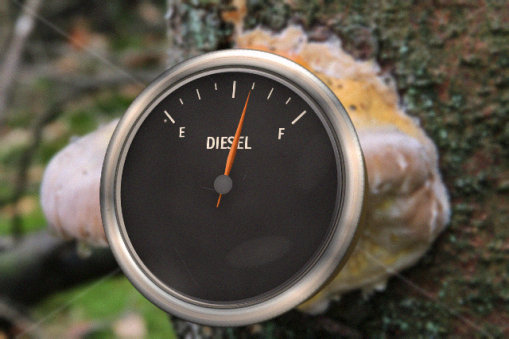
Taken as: value=0.625
